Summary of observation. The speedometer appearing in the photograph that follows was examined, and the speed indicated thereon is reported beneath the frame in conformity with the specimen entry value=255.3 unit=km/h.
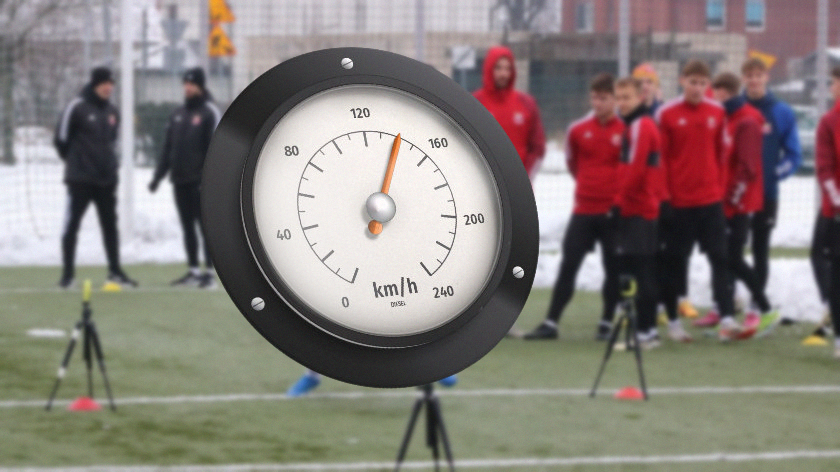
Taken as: value=140 unit=km/h
